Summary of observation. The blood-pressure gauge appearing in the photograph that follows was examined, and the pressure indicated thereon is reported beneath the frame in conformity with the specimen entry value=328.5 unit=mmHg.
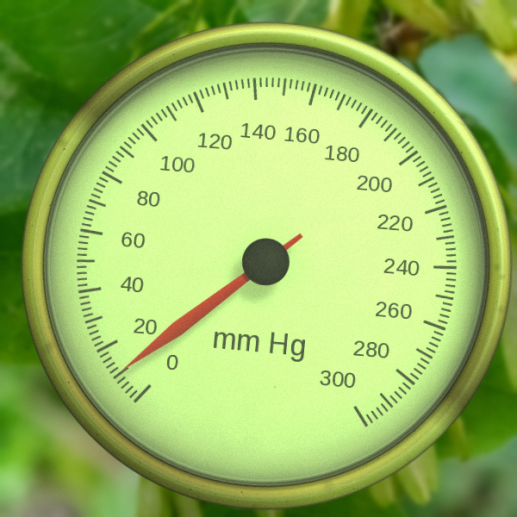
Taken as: value=10 unit=mmHg
